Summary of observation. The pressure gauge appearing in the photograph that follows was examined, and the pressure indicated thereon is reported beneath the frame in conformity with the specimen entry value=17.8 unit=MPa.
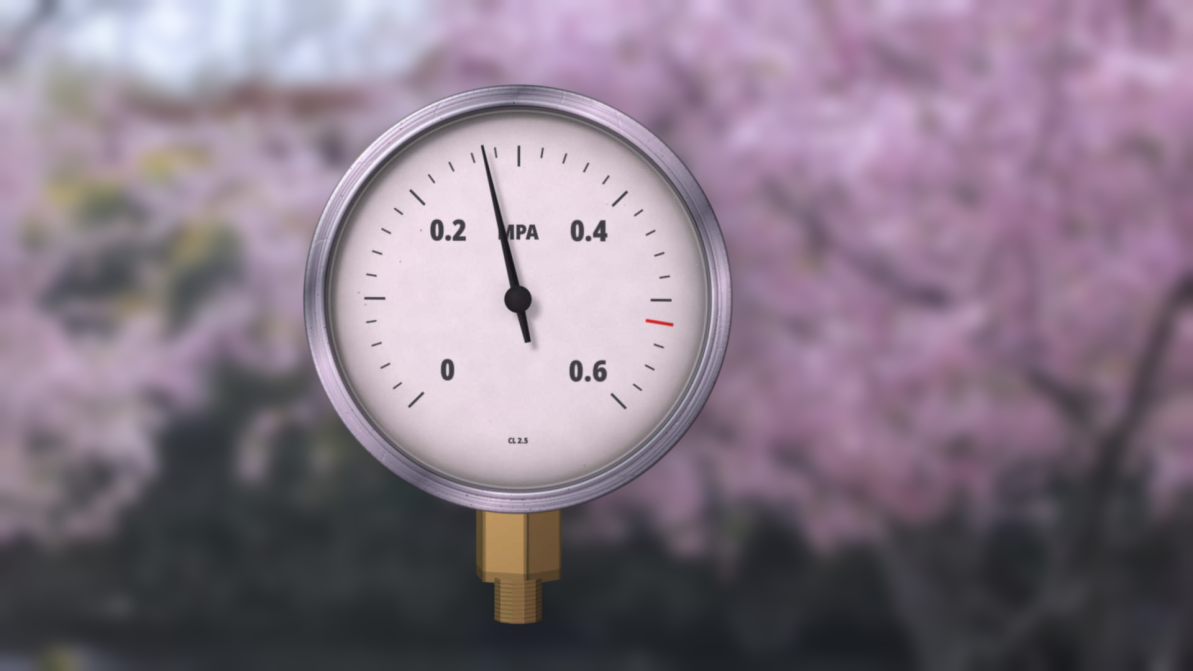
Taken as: value=0.27 unit=MPa
